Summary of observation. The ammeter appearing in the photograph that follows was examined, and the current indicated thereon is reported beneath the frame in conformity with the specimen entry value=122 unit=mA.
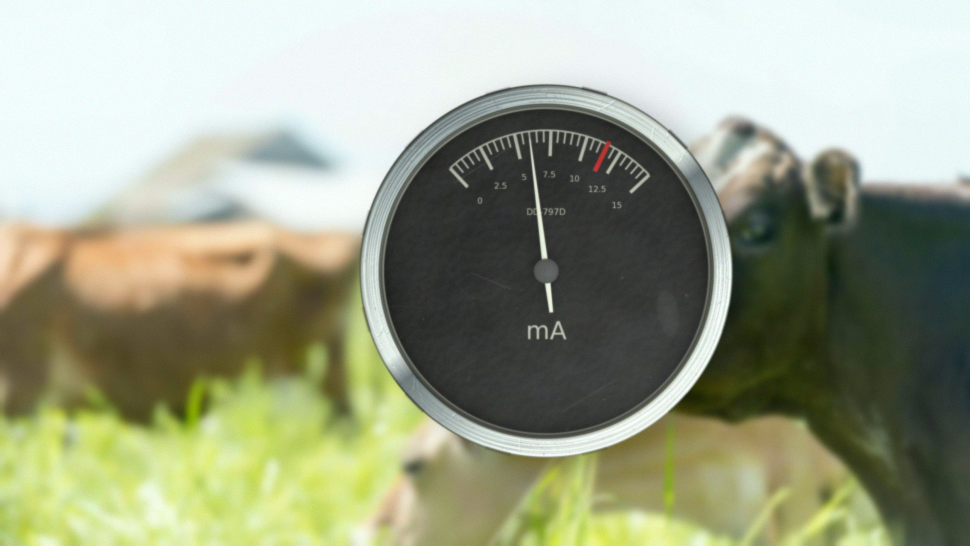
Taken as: value=6 unit=mA
